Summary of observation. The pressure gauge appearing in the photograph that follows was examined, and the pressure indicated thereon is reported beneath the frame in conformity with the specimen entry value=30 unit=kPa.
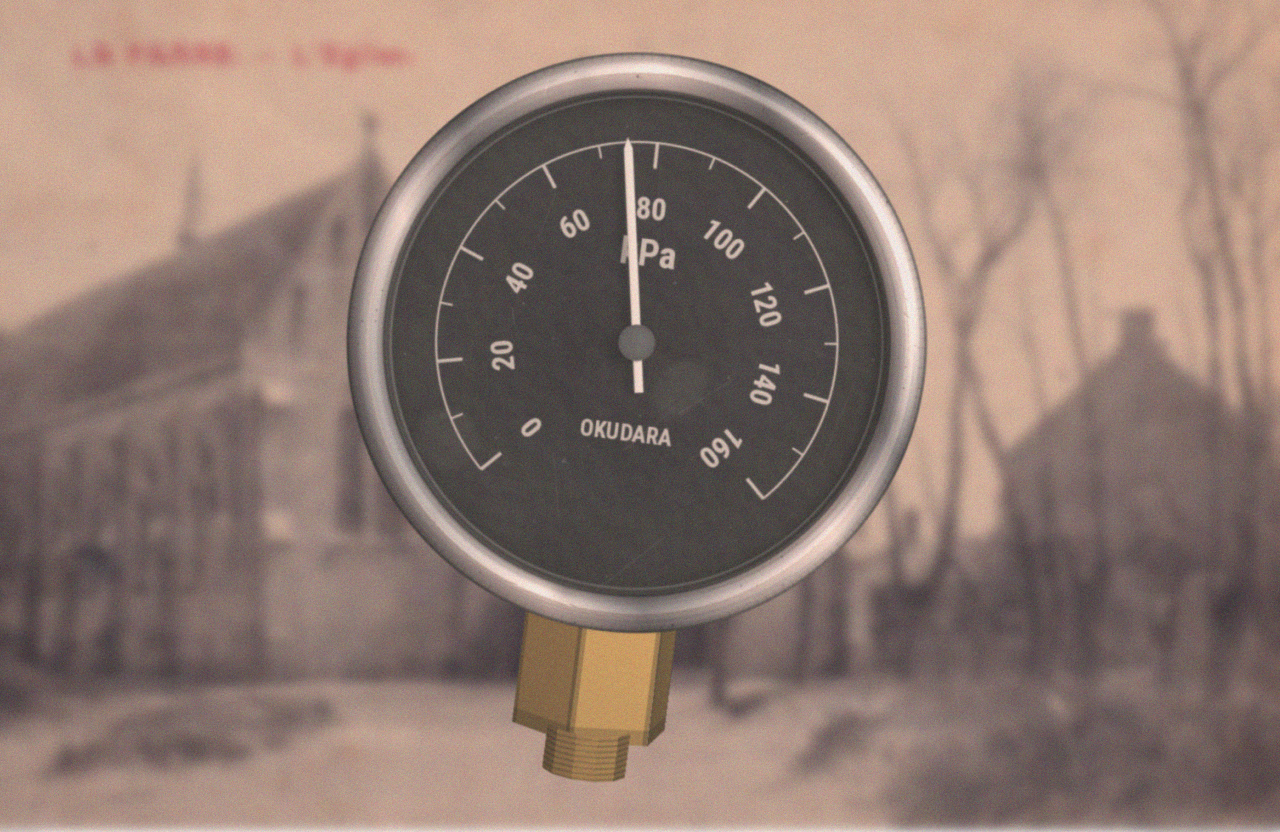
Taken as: value=75 unit=kPa
